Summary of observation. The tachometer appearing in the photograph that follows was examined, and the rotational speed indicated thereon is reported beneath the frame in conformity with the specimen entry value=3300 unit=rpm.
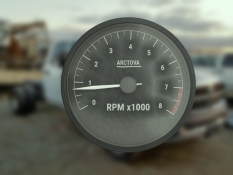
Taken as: value=750 unit=rpm
